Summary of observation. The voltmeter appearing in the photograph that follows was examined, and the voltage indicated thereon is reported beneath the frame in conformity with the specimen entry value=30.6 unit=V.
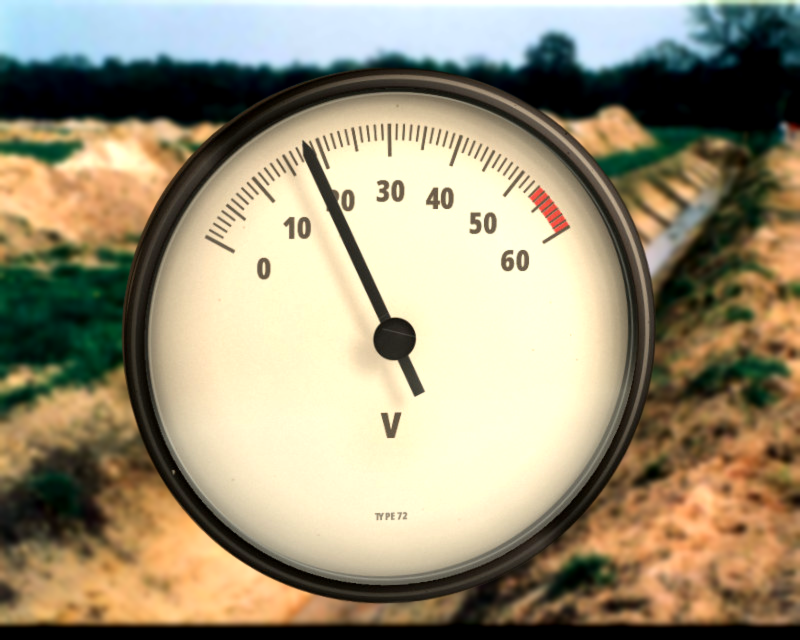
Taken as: value=18 unit=V
